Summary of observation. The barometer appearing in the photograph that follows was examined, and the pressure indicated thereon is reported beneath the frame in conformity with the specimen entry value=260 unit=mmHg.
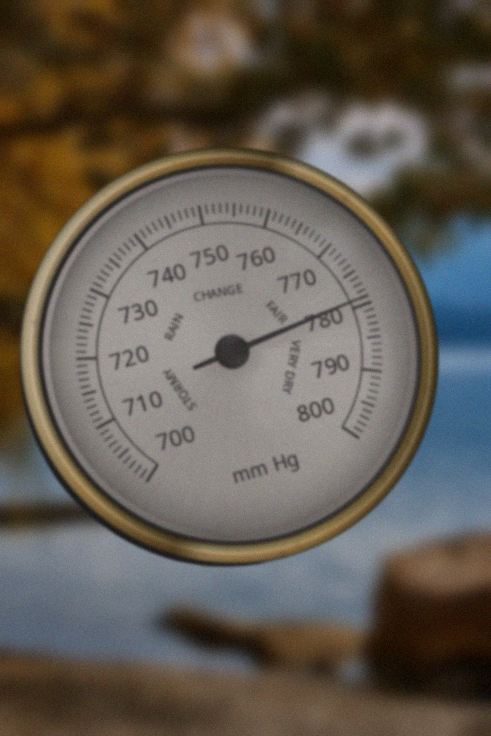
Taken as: value=779 unit=mmHg
